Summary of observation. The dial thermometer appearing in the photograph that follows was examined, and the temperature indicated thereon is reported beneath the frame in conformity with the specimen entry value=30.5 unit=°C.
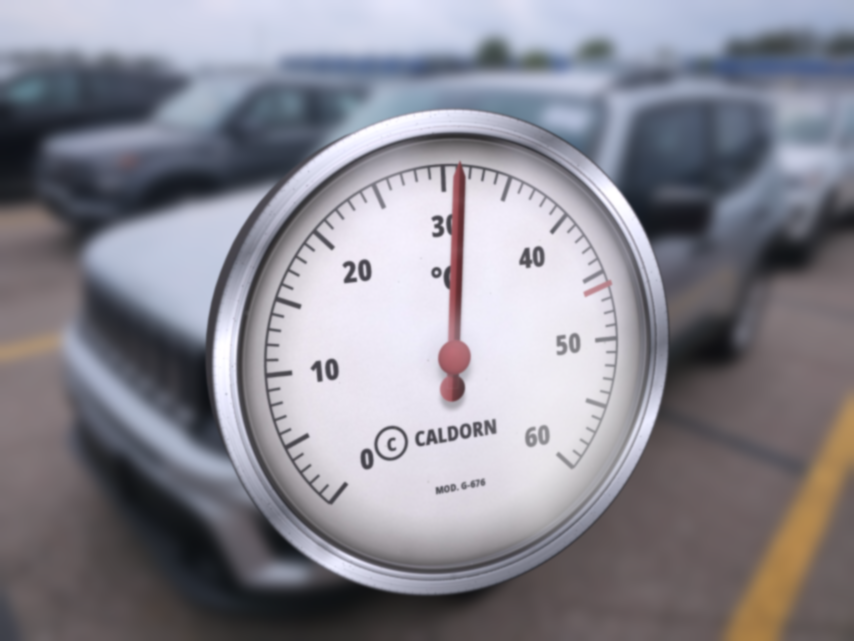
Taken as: value=31 unit=°C
